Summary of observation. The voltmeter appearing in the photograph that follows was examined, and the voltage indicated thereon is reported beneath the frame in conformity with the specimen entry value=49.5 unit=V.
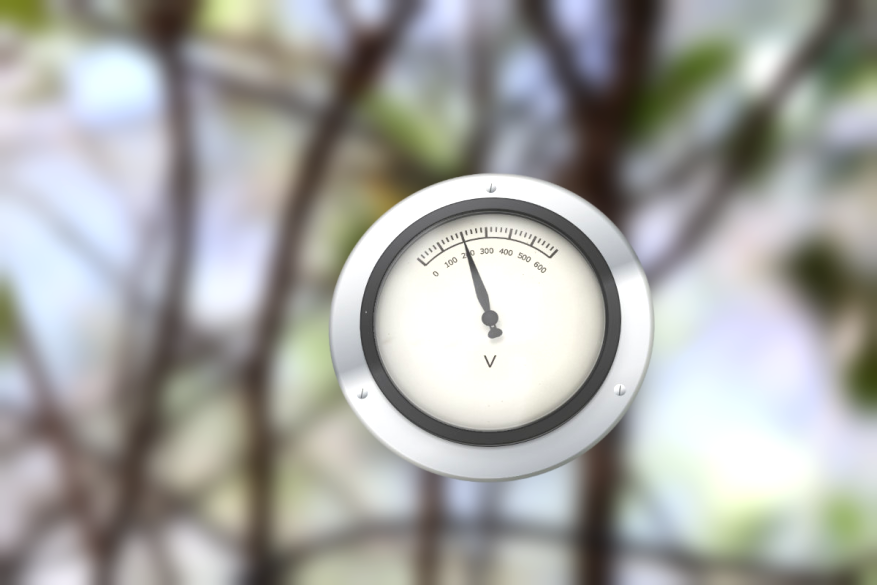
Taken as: value=200 unit=V
